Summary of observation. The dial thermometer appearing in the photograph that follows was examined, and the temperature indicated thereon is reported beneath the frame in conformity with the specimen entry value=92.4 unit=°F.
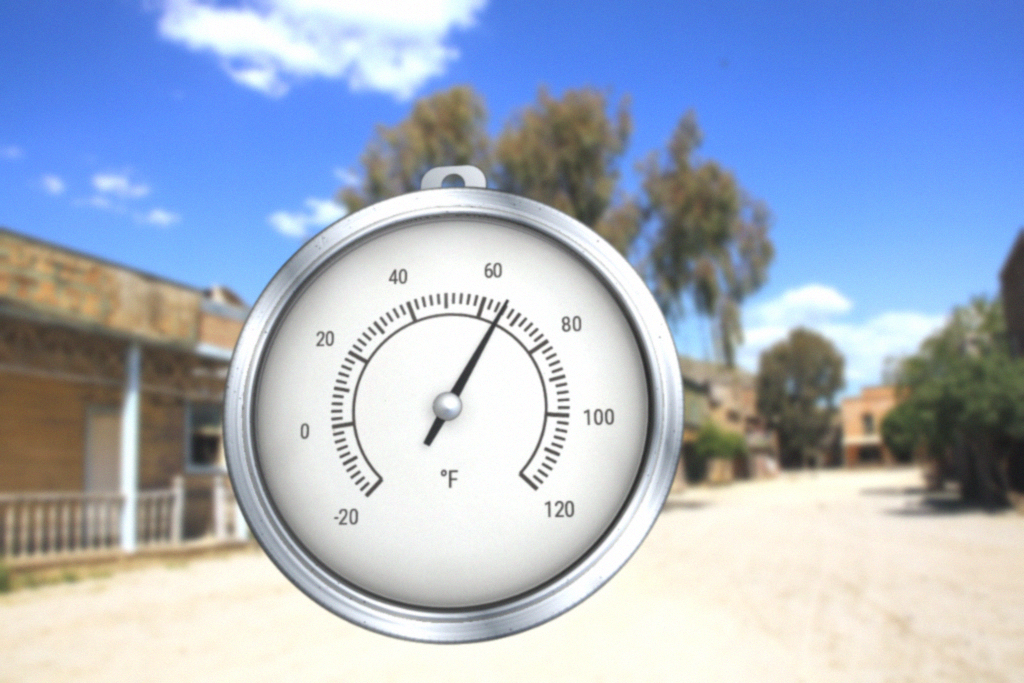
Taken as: value=66 unit=°F
